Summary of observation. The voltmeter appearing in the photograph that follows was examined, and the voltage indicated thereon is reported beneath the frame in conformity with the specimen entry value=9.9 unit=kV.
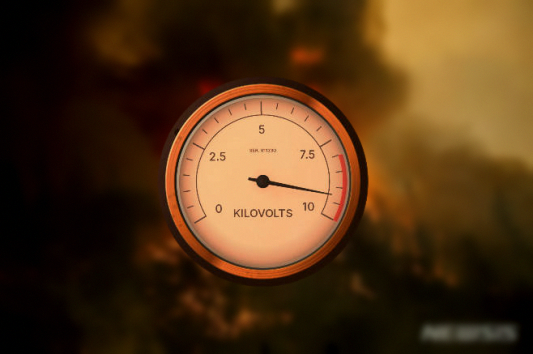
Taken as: value=9.25 unit=kV
